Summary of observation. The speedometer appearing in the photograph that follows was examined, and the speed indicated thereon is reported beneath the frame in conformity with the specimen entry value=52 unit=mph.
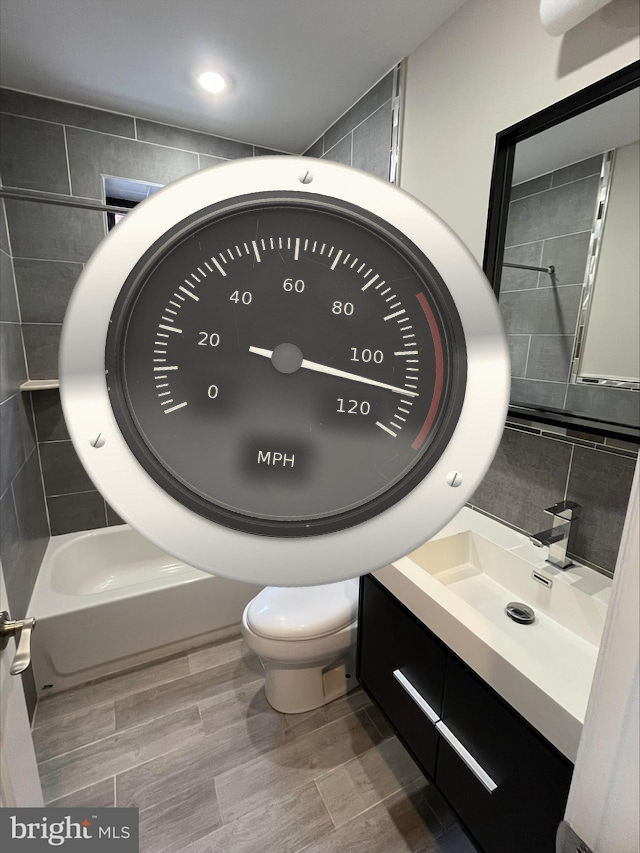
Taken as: value=110 unit=mph
